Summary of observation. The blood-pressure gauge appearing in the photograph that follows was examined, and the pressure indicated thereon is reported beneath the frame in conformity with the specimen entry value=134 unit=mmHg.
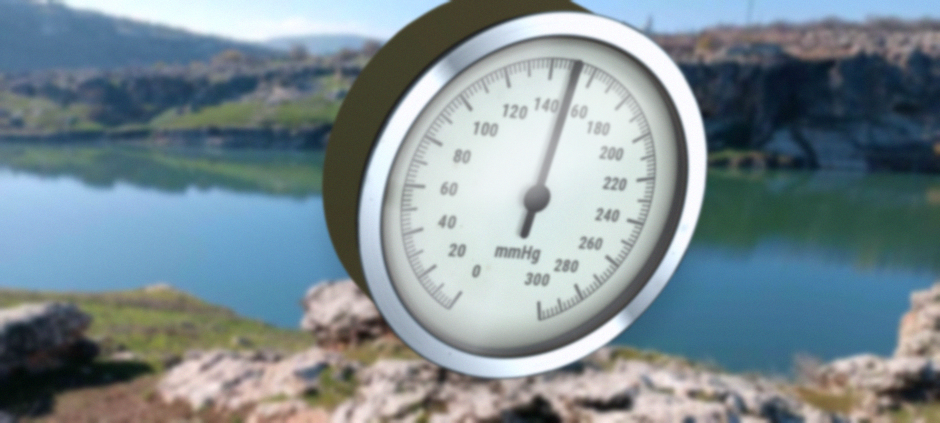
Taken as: value=150 unit=mmHg
